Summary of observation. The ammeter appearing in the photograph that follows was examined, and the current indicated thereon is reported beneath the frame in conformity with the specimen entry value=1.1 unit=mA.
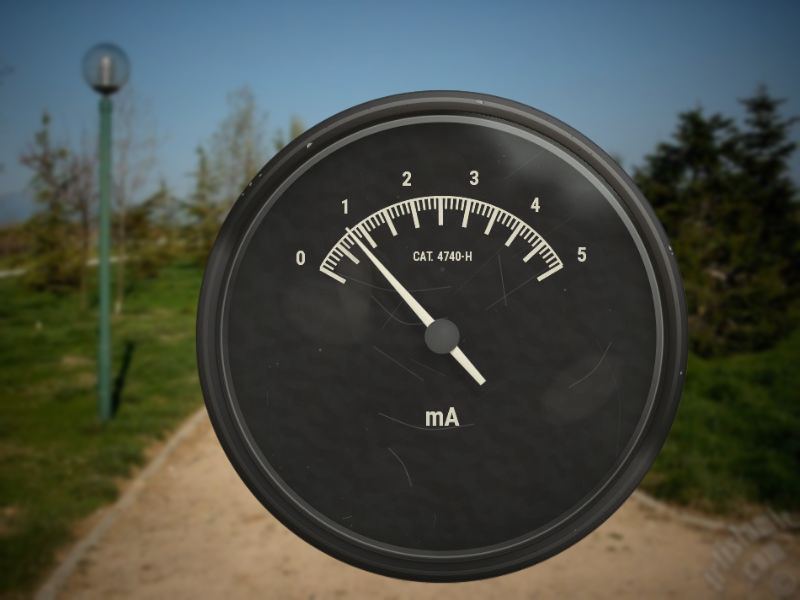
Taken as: value=0.8 unit=mA
